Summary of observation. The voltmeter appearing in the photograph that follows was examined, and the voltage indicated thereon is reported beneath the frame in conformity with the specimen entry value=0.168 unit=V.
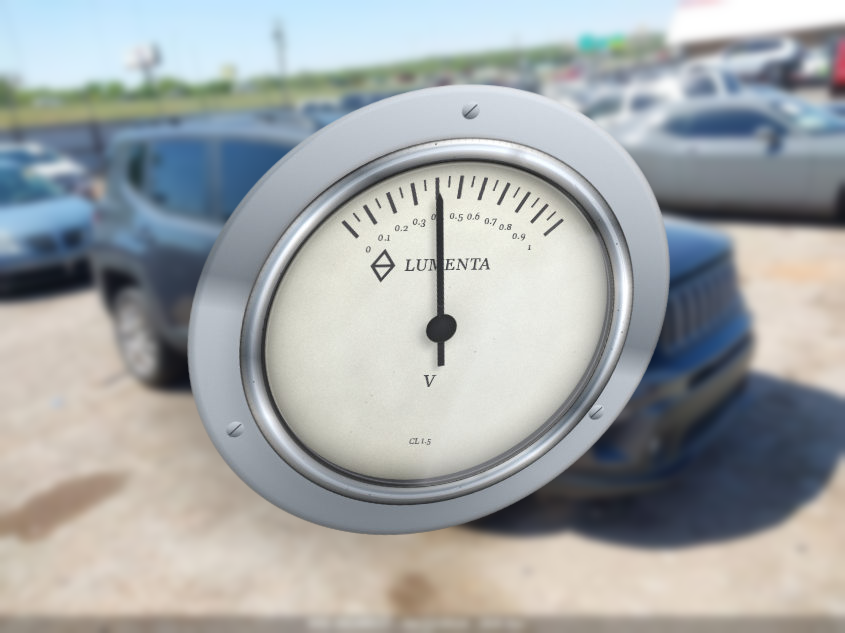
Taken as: value=0.4 unit=V
